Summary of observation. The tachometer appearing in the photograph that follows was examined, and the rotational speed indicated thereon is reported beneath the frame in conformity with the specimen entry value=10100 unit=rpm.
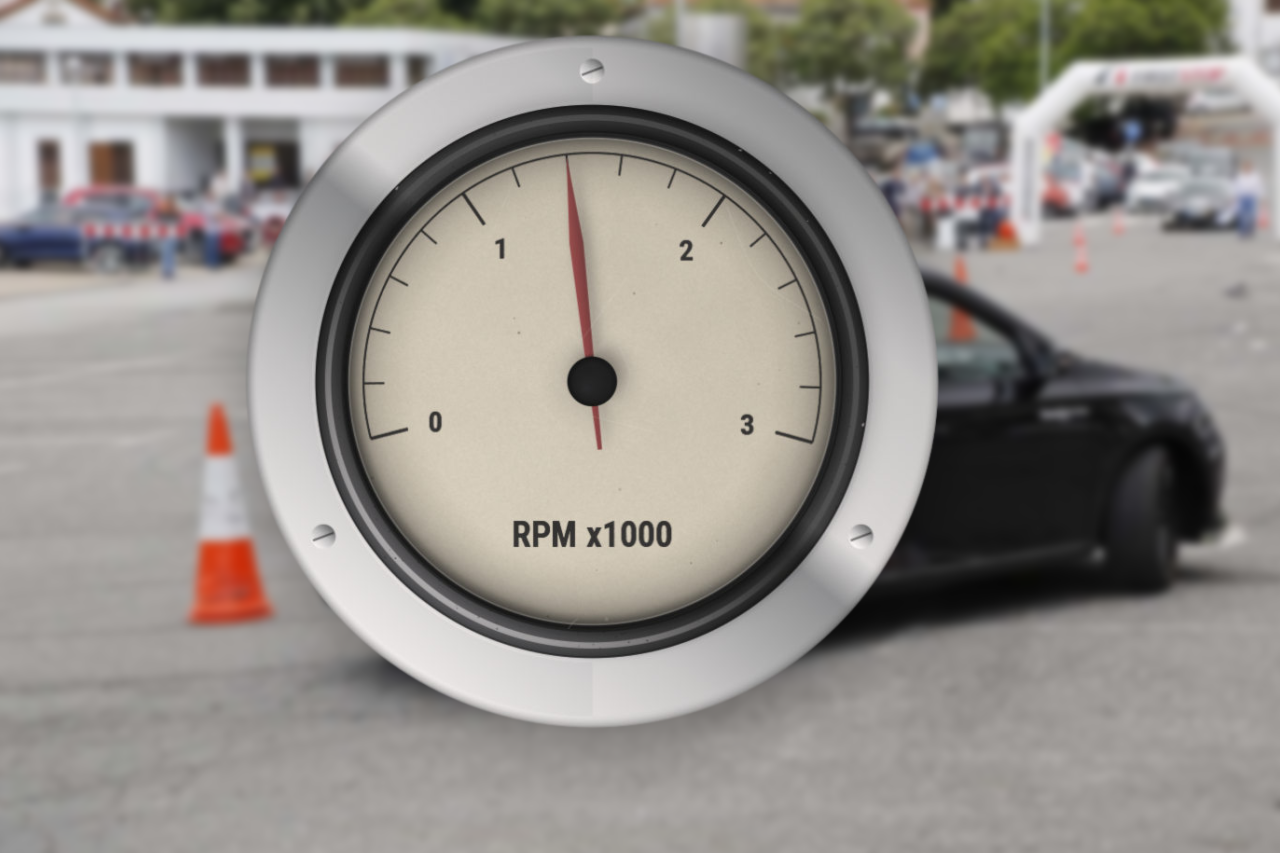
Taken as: value=1400 unit=rpm
